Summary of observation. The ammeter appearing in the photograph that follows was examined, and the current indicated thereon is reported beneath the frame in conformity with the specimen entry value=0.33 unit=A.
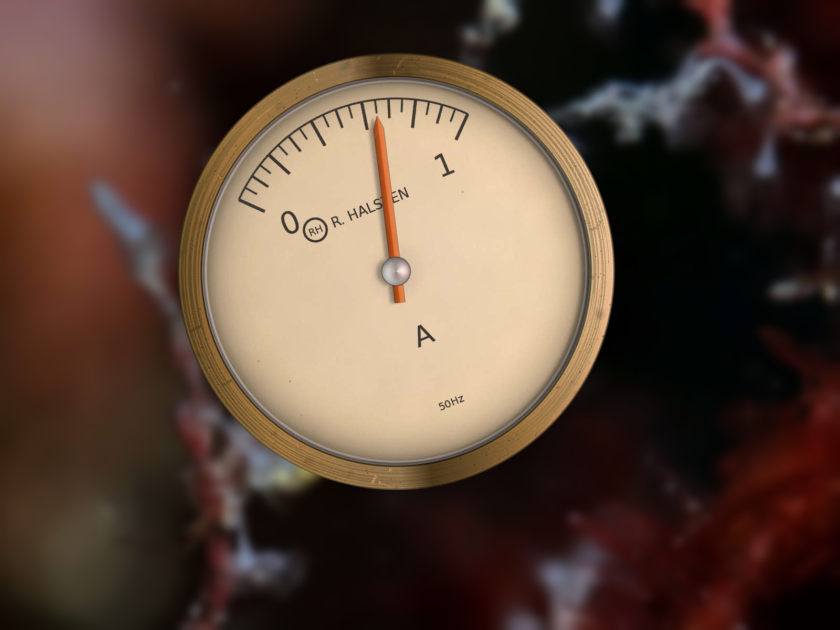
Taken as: value=0.65 unit=A
